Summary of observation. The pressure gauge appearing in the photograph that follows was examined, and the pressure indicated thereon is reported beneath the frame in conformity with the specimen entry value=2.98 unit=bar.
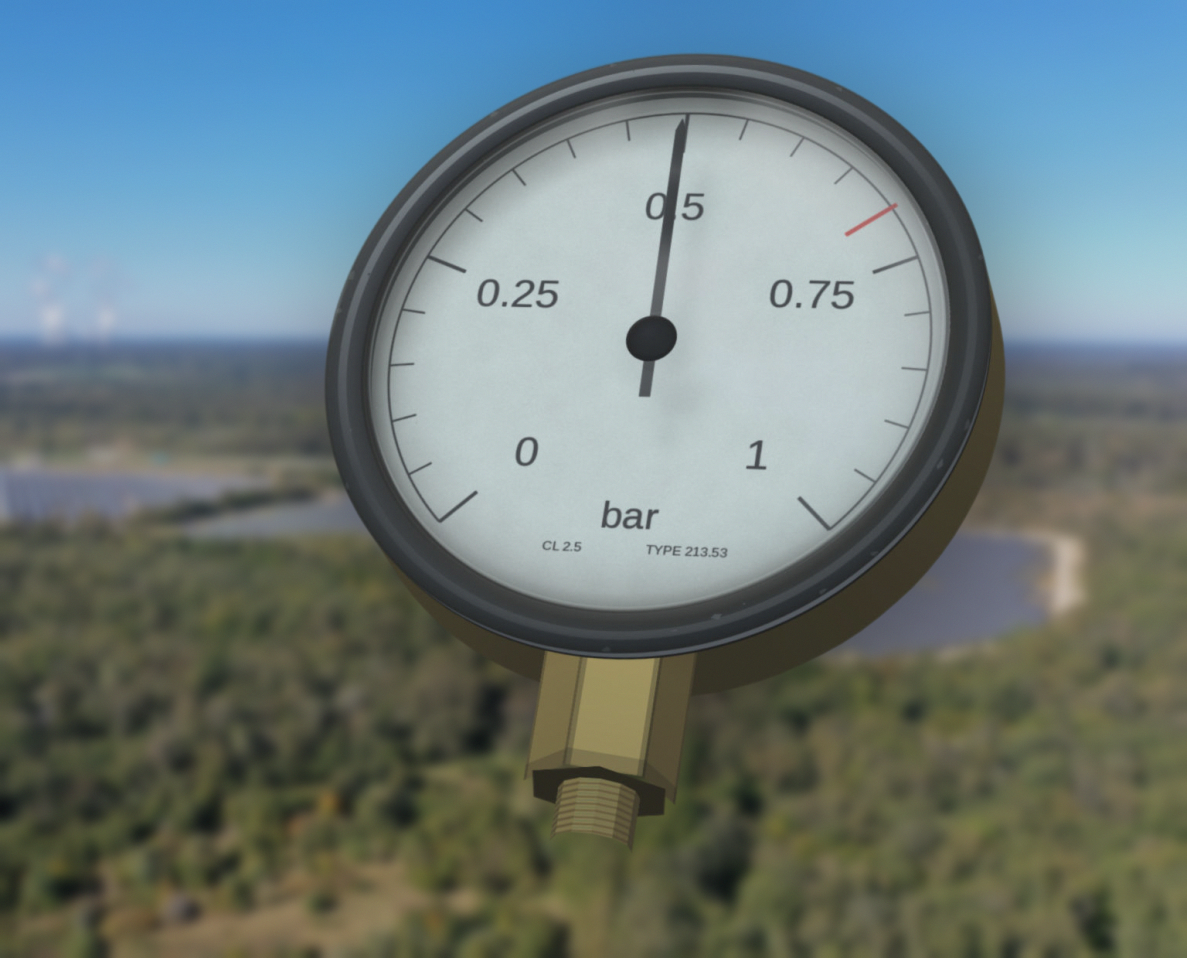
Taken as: value=0.5 unit=bar
